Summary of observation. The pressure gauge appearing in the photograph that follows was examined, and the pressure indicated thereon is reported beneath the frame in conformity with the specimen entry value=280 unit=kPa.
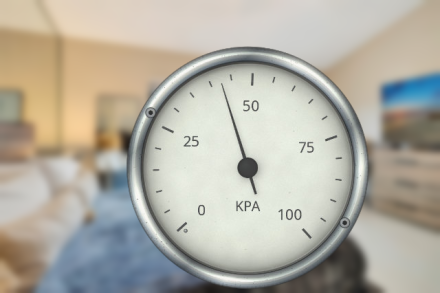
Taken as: value=42.5 unit=kPa
